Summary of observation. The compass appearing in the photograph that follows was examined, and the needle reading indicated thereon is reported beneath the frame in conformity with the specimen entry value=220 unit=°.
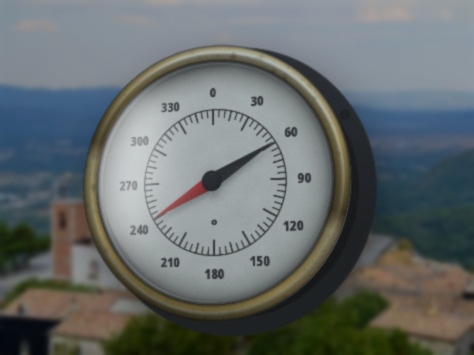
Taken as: value=240 unit=°
